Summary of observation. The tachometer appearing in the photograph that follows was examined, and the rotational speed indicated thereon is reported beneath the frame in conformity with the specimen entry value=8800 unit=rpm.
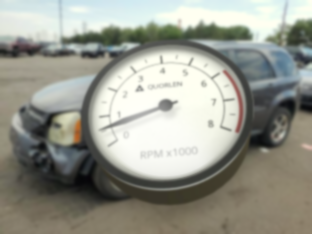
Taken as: value=500 unit=rpm
